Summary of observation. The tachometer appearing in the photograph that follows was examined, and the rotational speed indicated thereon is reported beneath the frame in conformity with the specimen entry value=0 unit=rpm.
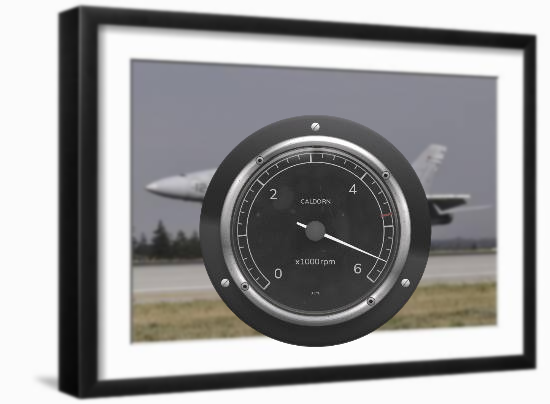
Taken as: value=5600 unit=rpm
